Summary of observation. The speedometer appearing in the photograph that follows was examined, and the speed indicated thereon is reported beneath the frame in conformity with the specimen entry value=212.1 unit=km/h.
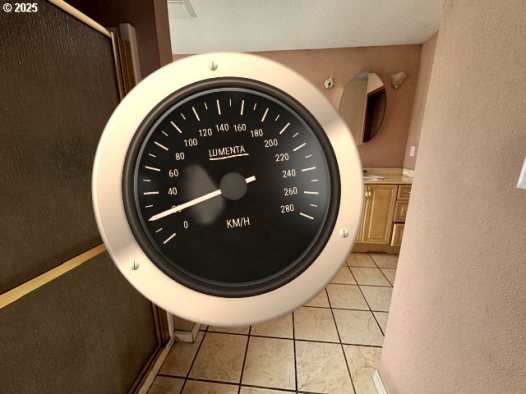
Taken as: value=20 unit=km/h
